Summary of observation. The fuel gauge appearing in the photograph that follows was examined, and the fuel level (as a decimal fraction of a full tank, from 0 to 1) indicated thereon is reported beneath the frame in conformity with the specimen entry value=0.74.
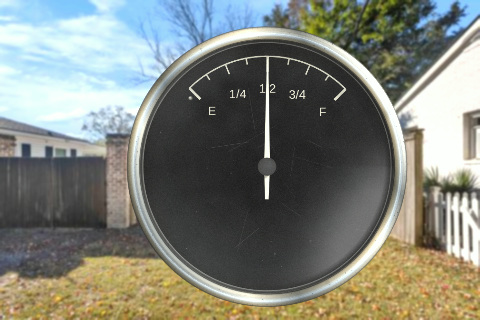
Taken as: value=0.5
